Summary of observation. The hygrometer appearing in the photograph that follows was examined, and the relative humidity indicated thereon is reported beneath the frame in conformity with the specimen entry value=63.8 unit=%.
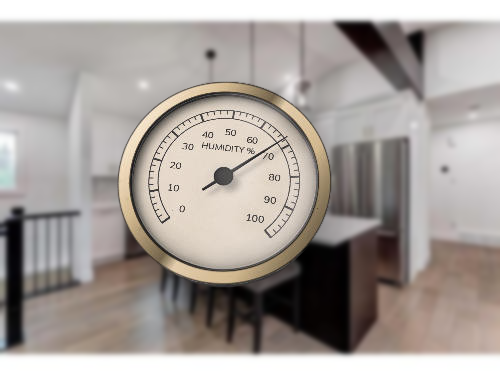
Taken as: value=68 unit=%
